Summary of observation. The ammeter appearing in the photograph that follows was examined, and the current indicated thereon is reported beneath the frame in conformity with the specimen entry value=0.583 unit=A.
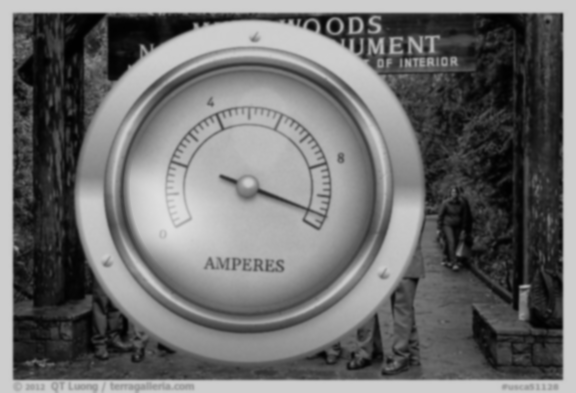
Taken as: value=9.6 unit=A
